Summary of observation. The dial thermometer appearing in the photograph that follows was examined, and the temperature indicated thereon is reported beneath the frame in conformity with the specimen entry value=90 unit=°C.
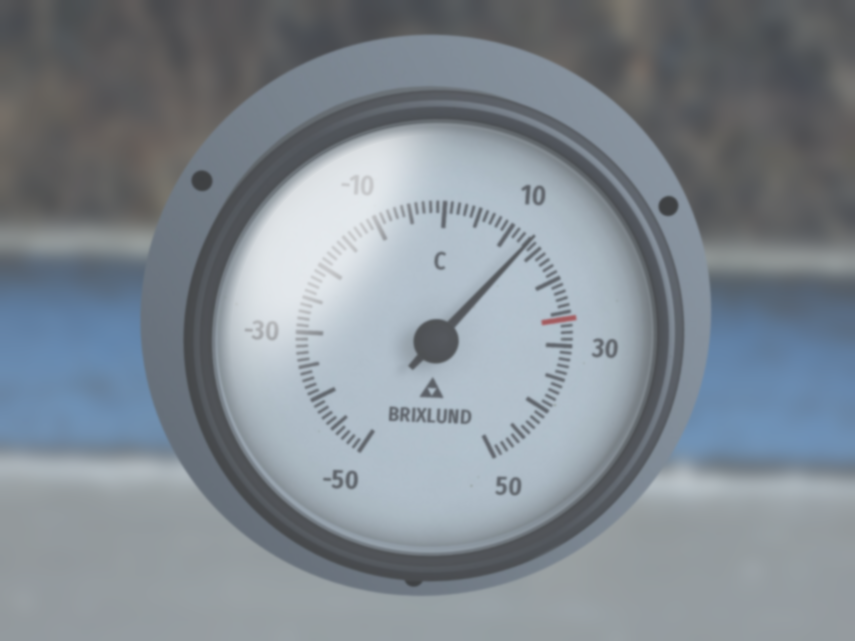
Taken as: value=13 unit=°C
